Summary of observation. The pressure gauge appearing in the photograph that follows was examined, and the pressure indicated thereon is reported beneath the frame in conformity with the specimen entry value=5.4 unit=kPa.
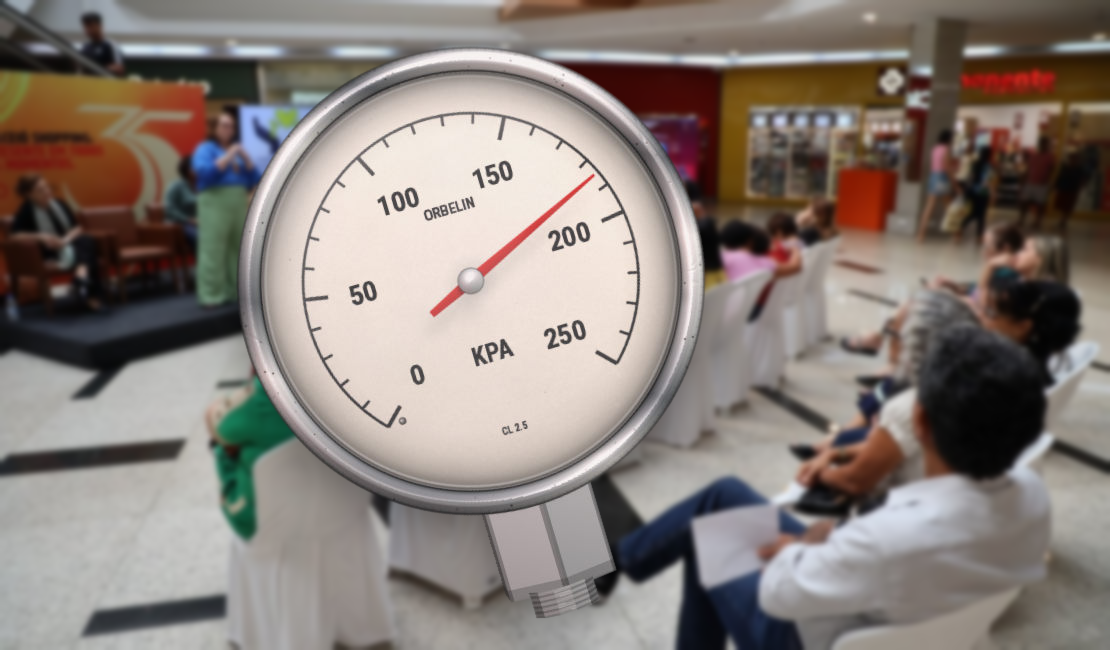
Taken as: value=185 unit=kPa
